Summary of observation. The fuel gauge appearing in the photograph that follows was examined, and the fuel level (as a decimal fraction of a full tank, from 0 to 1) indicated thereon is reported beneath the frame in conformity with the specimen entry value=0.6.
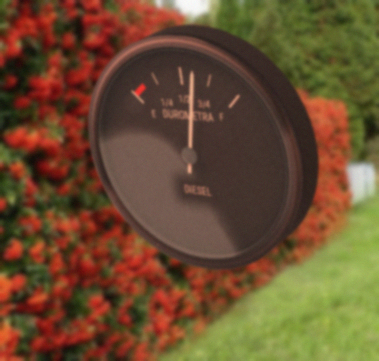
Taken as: value=0.625
